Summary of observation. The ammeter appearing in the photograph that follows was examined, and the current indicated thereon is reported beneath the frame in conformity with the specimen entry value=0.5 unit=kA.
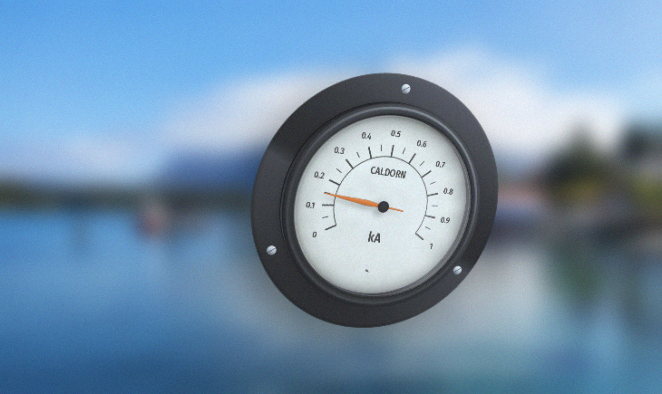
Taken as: value=0.15 unit=kA
